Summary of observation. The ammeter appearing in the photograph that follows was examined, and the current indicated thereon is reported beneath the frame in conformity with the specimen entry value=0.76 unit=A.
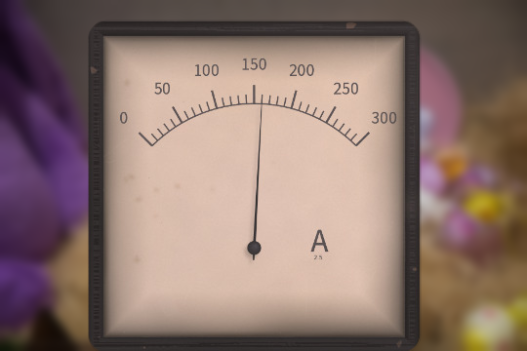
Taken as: value=160 unit=A
